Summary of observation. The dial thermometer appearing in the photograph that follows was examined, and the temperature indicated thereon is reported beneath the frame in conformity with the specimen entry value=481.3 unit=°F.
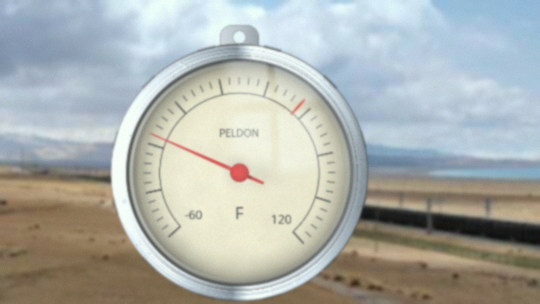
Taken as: value=-16 unit=°F
